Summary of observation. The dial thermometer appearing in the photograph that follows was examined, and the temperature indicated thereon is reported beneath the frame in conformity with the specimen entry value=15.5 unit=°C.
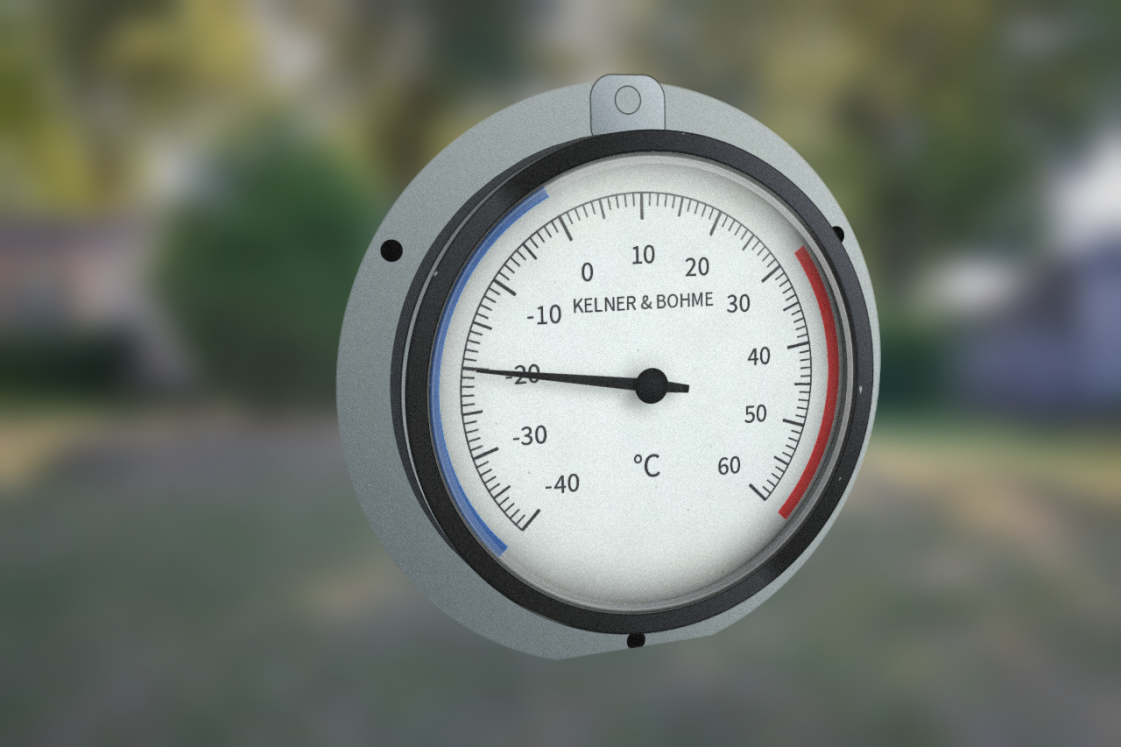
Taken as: value=-20 unit=°C
